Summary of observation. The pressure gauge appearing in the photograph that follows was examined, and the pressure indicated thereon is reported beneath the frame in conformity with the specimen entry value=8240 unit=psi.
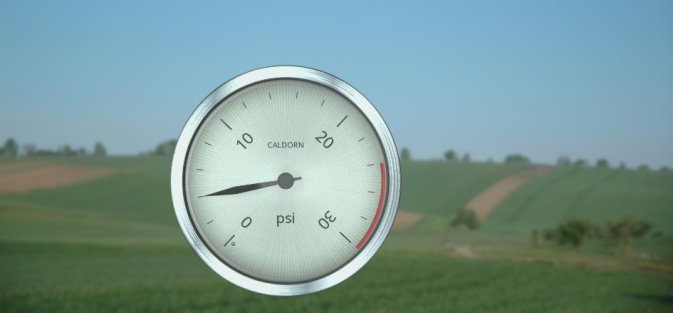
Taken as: value=4 unit=psi
